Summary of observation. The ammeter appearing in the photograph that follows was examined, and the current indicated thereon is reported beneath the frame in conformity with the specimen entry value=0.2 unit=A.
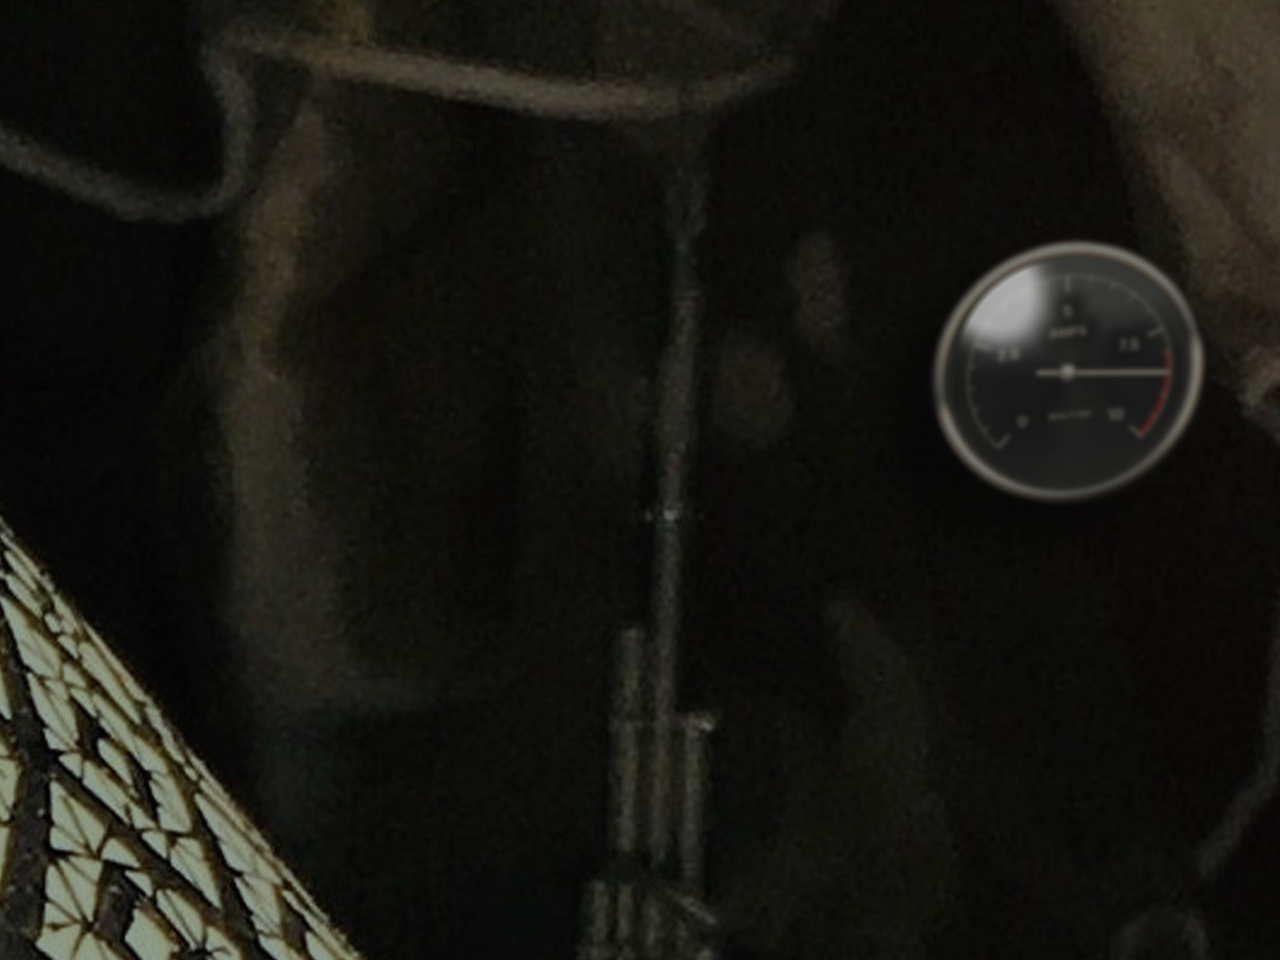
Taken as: value=8.5 unit=A
